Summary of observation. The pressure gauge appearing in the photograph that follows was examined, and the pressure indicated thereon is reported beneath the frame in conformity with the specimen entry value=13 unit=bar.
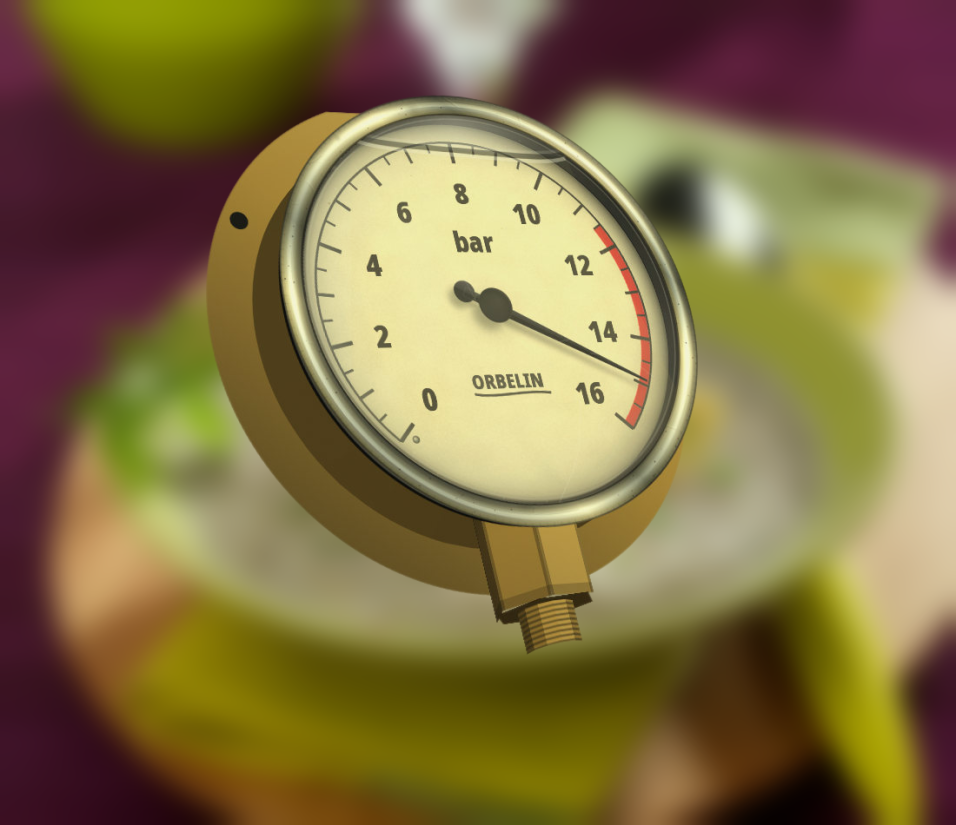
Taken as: value=15 unit=bar
